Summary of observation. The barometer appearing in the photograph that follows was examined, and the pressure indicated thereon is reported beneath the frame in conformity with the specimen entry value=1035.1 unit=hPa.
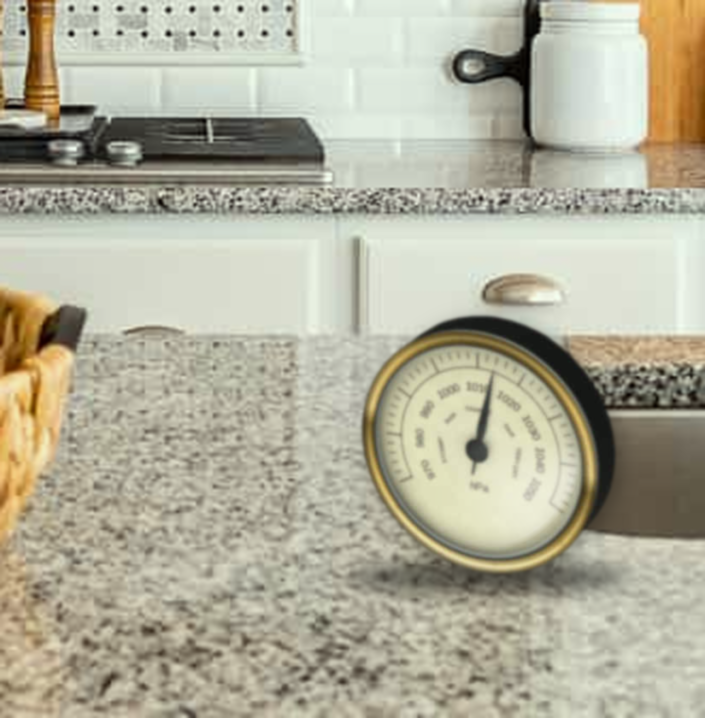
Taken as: value=1014 unit=hPa
